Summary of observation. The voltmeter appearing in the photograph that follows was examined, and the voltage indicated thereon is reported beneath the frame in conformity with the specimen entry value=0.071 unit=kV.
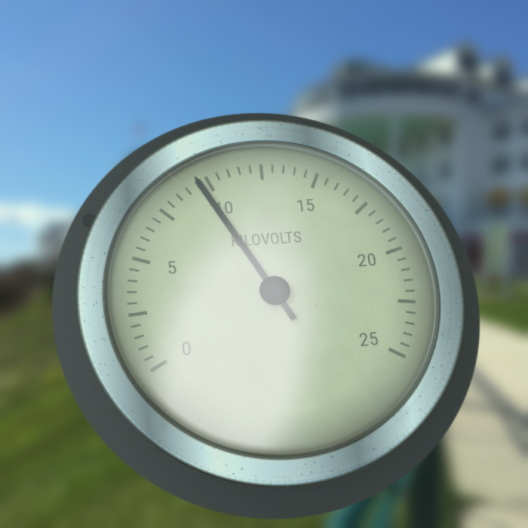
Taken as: value=9.5 unit=kV
